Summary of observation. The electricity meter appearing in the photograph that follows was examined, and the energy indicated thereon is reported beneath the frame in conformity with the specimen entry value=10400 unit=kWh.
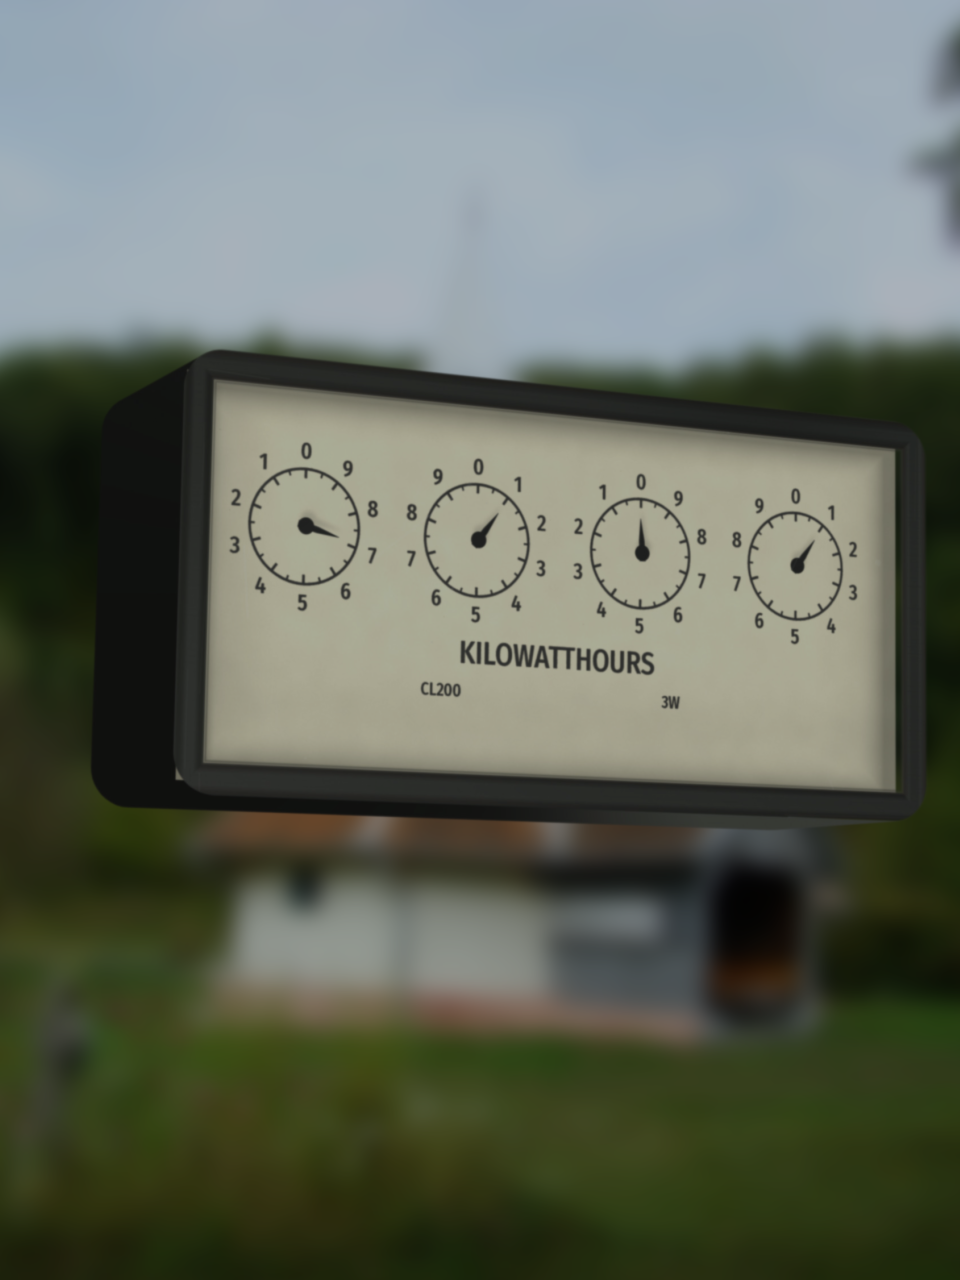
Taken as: value=7101 unit=kWh
